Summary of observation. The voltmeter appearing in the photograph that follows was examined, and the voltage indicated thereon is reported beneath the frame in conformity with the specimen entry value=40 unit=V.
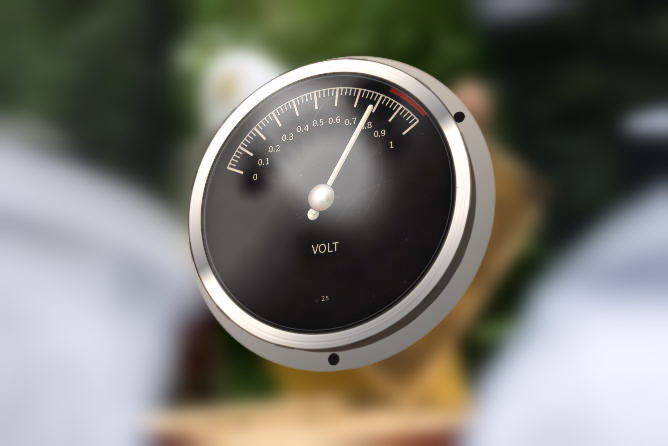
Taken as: value=0.8 unit=V
